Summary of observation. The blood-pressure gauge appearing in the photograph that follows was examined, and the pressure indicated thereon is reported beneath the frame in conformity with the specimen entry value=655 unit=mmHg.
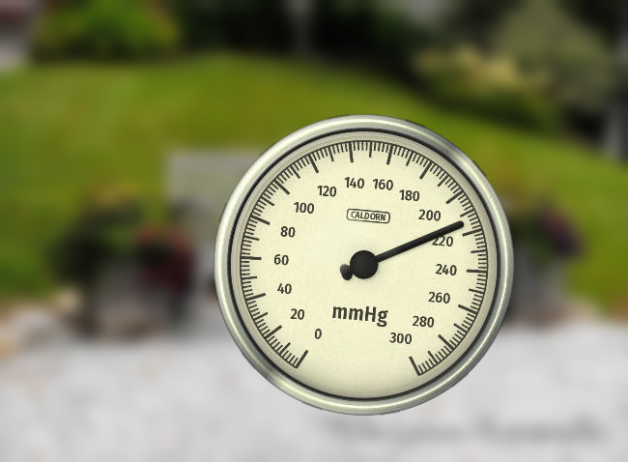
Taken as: value=214 unit=mmHg
